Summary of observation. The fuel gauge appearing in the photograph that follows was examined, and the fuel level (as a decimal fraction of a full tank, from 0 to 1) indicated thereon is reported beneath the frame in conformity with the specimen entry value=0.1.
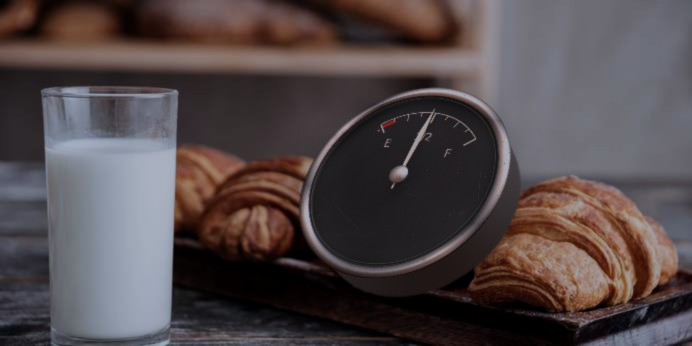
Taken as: value=0.5
